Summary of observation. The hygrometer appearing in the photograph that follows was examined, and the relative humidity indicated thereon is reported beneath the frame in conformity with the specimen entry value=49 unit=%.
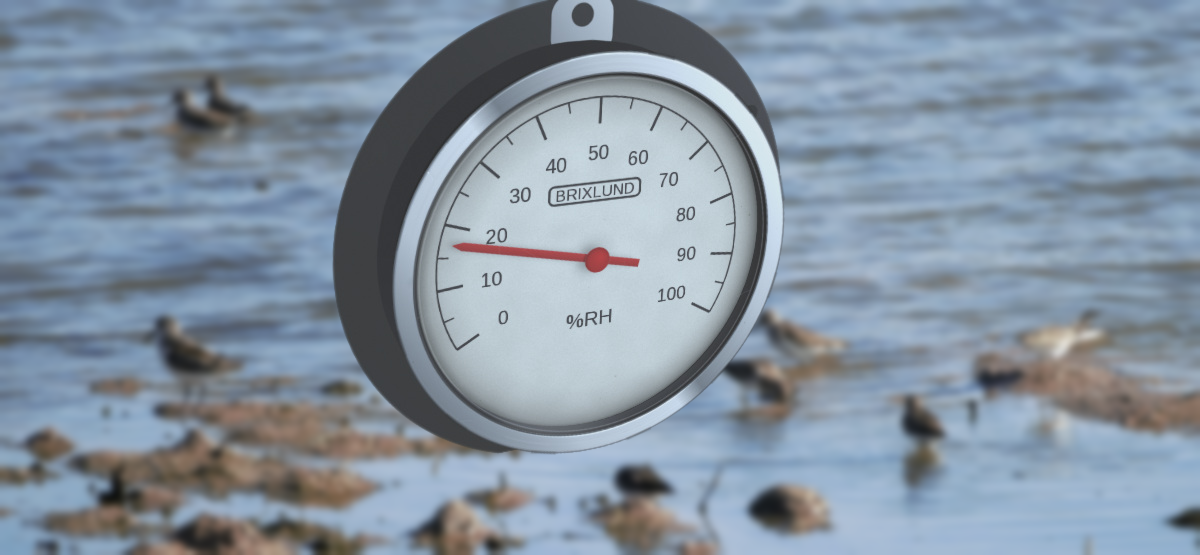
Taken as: value=17.5 unit=%
